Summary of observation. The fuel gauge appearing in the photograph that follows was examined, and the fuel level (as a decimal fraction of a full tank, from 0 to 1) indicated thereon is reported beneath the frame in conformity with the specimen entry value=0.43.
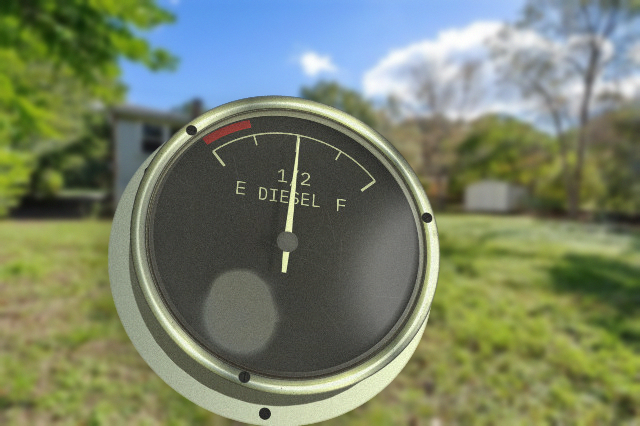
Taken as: value=0.5
